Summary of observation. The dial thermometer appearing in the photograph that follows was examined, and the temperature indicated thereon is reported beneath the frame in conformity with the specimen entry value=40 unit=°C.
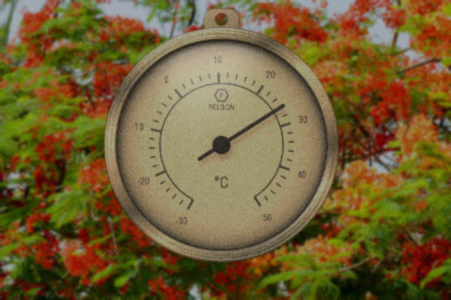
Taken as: value=26 unit=°C
